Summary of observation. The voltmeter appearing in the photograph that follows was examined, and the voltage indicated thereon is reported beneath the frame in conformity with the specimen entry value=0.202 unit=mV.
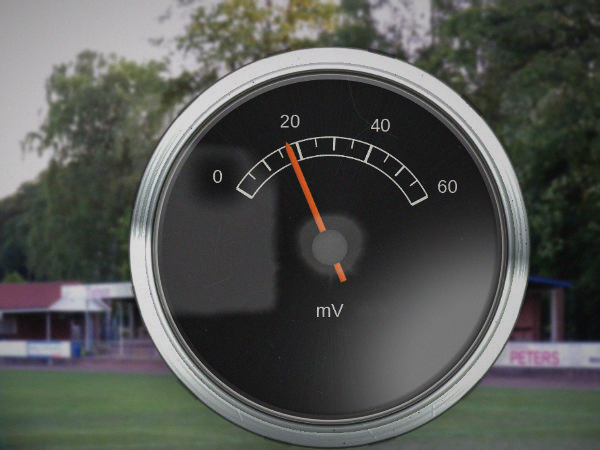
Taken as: value=17.5 unit=mV
